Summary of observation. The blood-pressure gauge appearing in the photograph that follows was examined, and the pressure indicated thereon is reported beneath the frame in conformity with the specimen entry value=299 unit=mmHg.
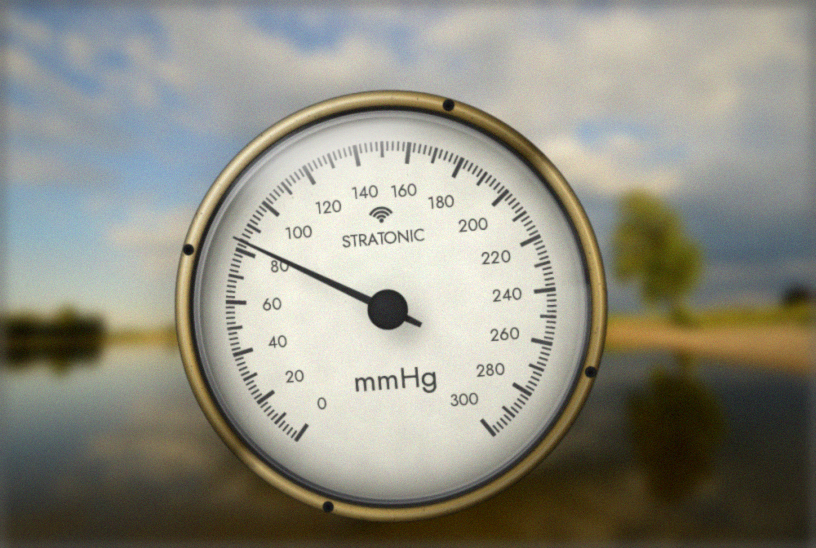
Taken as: value=84 unit=mmHg
